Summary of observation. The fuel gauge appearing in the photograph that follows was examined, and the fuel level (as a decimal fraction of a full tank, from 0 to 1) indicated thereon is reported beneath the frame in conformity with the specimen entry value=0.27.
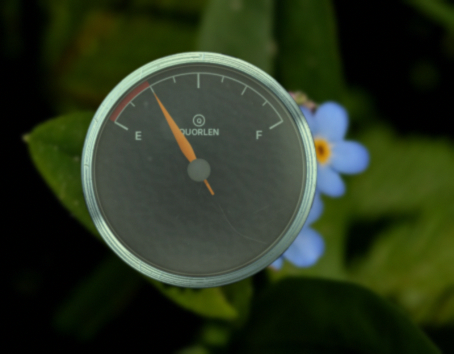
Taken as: value=0.25
